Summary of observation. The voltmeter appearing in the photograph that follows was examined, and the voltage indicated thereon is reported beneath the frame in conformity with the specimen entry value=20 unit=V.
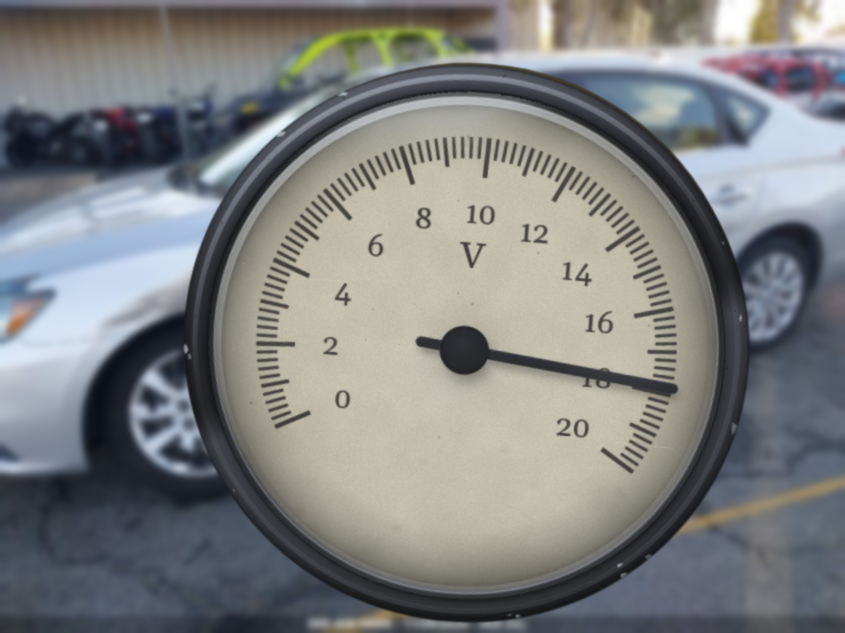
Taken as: value=17.8 unit=V
